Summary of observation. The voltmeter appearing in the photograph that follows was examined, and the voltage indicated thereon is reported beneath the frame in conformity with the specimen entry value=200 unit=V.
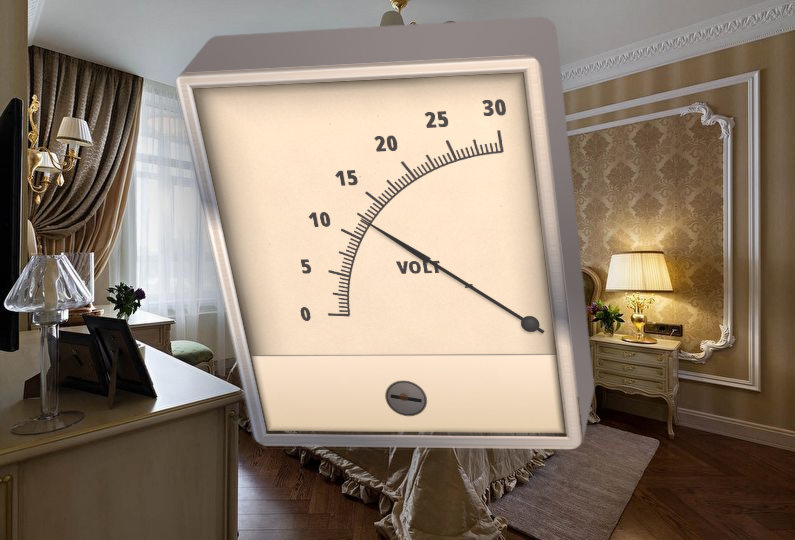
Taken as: value=12.5 unit=V
